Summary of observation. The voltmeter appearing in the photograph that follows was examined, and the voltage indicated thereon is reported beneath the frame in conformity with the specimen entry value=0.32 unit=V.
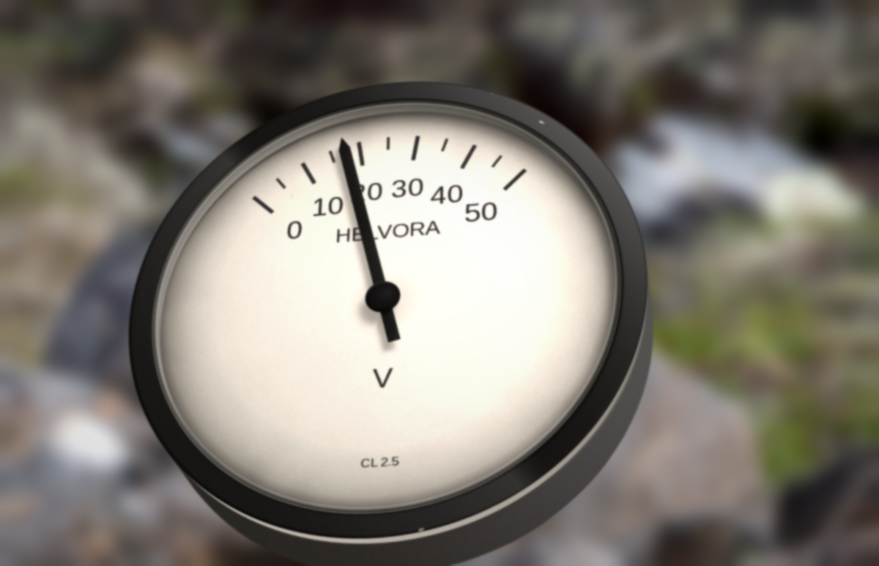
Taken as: value=17.5 unit=V
